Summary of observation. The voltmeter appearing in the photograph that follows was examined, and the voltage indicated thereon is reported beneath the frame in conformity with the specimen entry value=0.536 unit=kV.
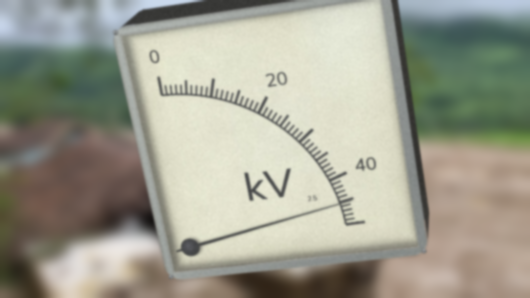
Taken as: value=45 unit=kV
